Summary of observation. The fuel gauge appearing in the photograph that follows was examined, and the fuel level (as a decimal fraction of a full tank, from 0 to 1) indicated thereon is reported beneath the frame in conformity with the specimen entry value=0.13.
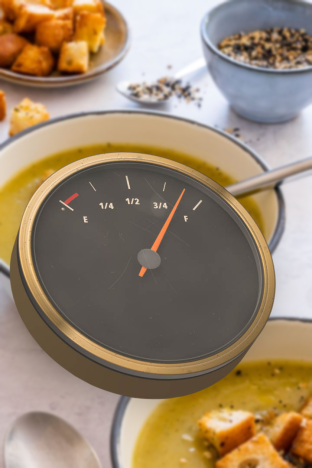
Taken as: value=0.875
